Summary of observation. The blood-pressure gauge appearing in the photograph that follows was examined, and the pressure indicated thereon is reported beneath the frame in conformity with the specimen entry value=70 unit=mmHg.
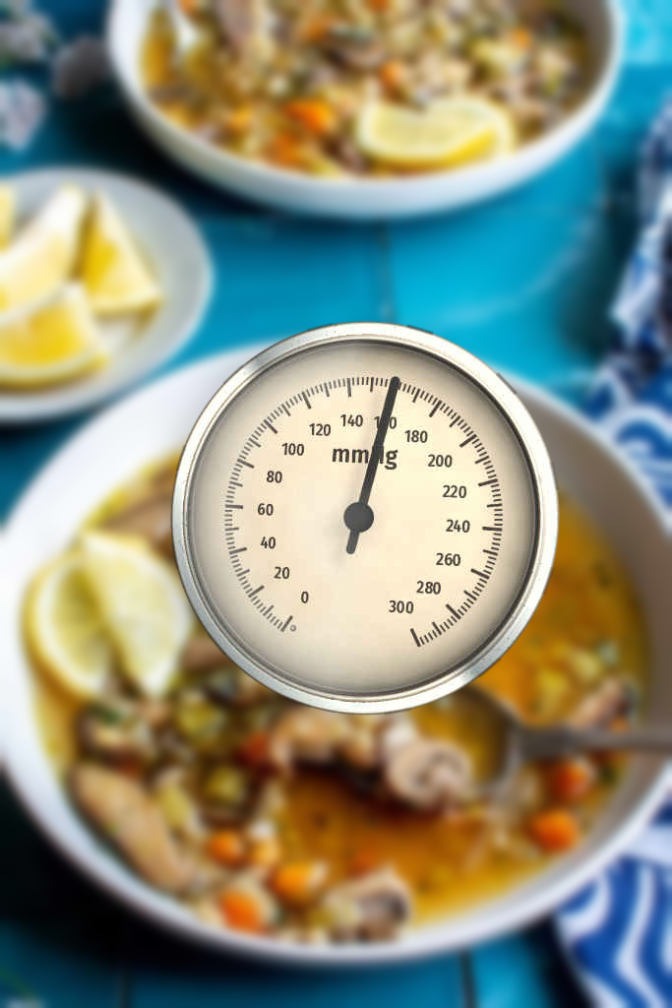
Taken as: value=160 unit=mmHg
